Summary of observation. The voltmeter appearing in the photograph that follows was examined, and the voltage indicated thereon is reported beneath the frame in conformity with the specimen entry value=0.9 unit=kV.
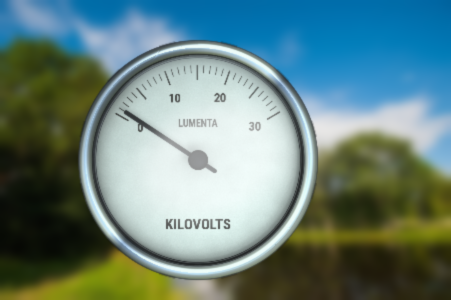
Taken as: value=1 unit=kV
